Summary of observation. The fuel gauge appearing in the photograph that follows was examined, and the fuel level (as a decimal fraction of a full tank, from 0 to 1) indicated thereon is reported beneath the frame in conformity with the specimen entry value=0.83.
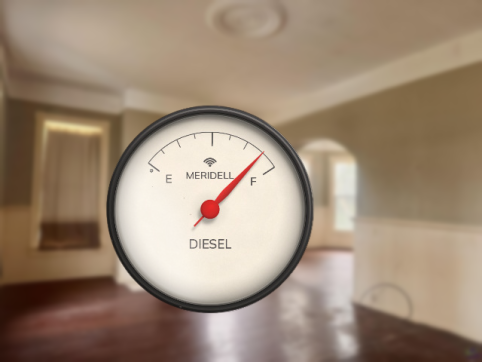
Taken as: value=0.875
